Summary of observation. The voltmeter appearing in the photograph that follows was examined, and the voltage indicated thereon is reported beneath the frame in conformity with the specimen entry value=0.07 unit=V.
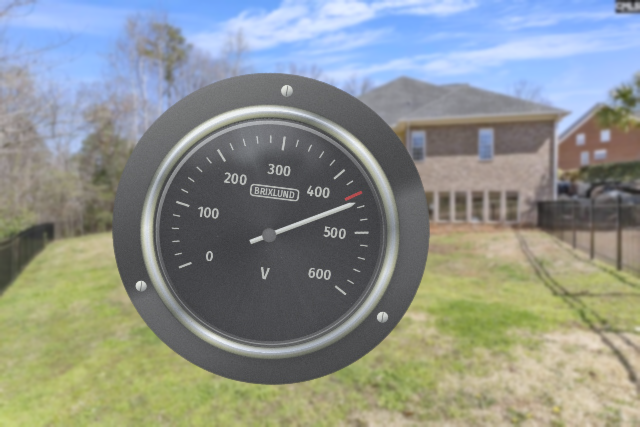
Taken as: value=450 unit=V
